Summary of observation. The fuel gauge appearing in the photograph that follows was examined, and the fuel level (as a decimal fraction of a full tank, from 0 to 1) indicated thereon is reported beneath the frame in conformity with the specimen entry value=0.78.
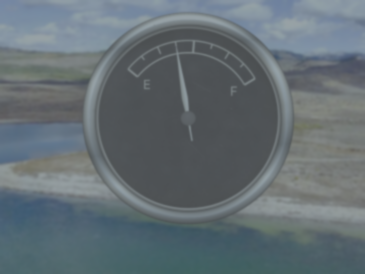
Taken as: value=0.375
